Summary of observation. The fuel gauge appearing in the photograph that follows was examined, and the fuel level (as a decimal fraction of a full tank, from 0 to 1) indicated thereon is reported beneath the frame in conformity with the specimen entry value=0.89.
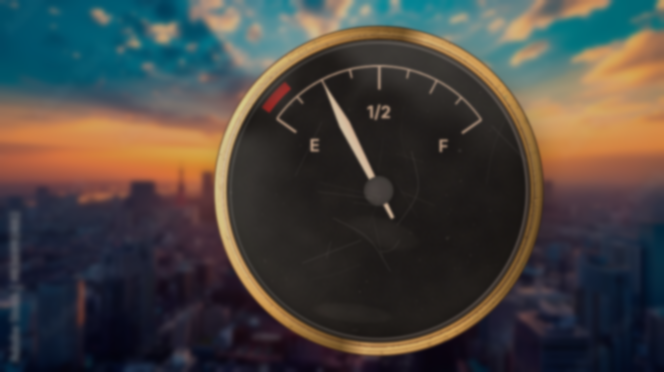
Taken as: value=0.25
